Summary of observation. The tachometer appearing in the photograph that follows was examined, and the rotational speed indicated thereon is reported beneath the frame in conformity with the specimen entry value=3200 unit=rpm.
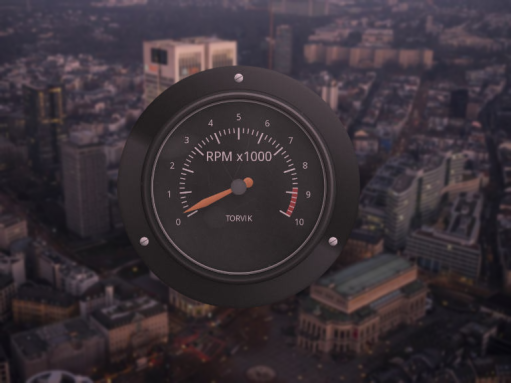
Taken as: value=200 unit=rpm
